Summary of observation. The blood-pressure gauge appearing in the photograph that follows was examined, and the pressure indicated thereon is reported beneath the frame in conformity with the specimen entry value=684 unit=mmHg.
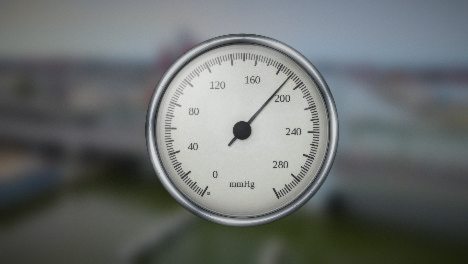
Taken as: value=190 unit=mmHg
